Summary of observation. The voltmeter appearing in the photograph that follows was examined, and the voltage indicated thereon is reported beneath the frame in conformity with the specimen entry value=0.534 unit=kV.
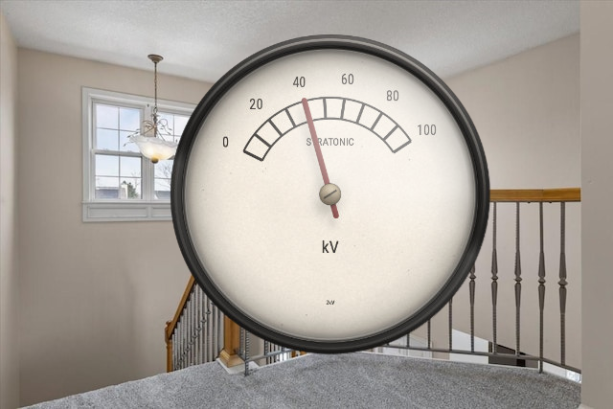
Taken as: value=40 unit=kV
